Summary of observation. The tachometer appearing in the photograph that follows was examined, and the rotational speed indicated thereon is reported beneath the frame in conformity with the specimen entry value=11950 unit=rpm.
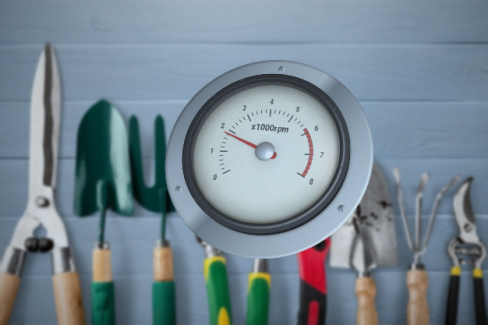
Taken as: value=1800 unit=rpm
